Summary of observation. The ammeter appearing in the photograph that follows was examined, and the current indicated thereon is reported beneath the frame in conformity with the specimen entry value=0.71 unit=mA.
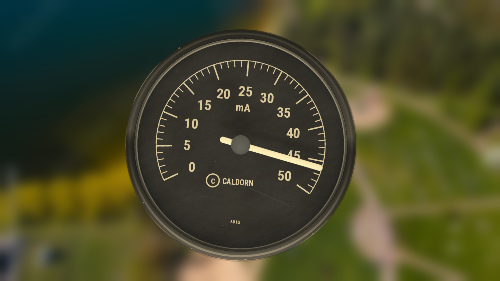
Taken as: value=46 unit=mA
